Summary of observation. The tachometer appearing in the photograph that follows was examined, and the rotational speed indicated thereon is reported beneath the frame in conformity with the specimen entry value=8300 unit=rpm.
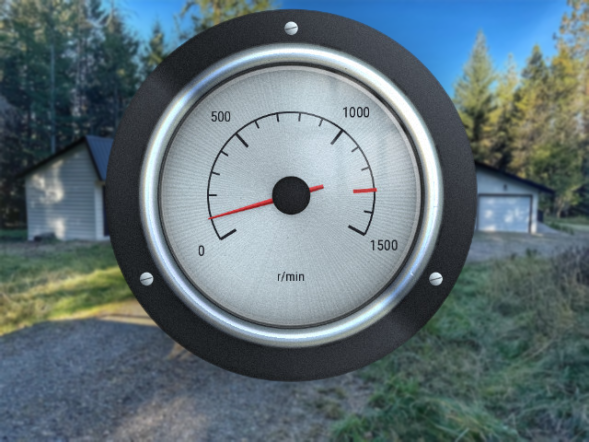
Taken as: value=100 unit=rpm
